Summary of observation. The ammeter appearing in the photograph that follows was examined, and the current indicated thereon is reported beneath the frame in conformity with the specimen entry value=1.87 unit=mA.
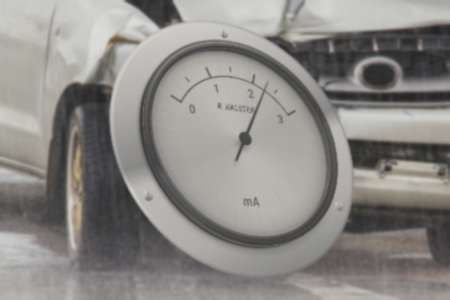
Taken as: value=2.25 unit=mA
